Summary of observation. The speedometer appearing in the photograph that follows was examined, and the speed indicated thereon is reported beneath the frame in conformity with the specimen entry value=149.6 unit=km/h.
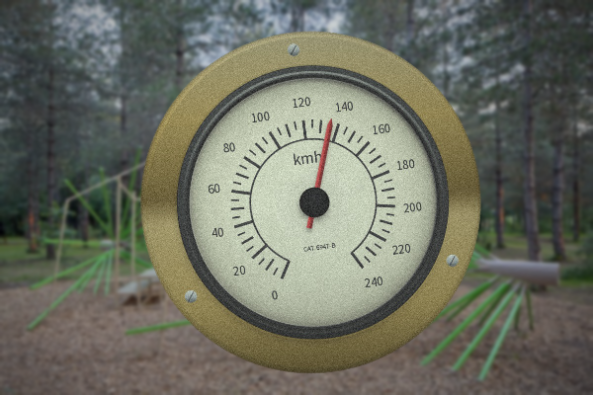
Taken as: value=135 unit=km/h
